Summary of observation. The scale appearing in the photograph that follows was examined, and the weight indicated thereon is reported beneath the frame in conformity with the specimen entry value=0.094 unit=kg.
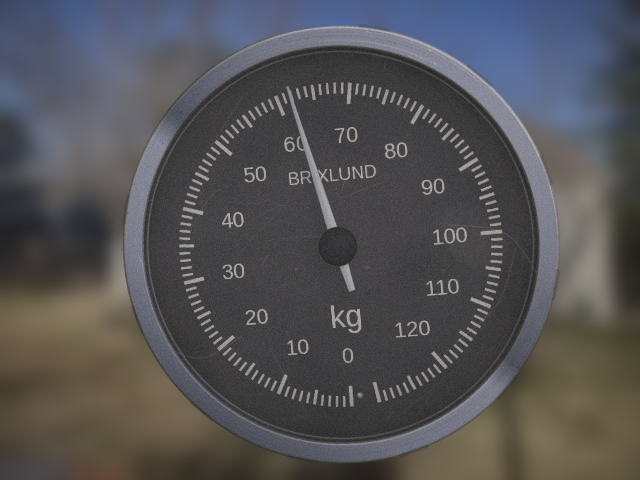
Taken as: value=62 unit=kg
